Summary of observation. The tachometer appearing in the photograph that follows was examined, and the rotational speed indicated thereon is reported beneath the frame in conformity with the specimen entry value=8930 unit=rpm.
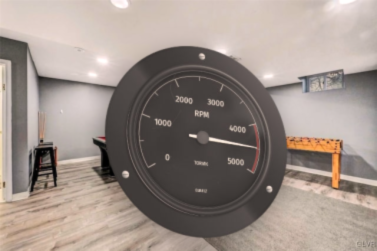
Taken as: value=4500 unit=rpm
